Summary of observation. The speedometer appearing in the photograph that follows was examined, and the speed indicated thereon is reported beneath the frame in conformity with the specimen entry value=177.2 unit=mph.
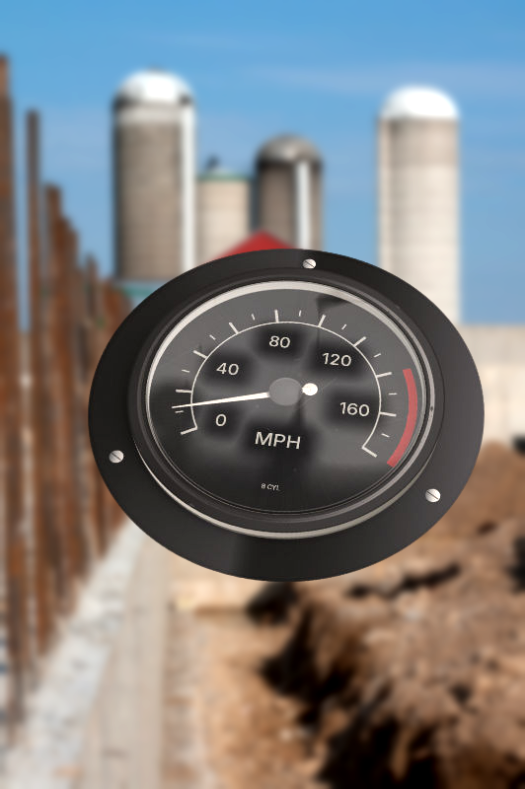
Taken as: value=10 unit=mph
